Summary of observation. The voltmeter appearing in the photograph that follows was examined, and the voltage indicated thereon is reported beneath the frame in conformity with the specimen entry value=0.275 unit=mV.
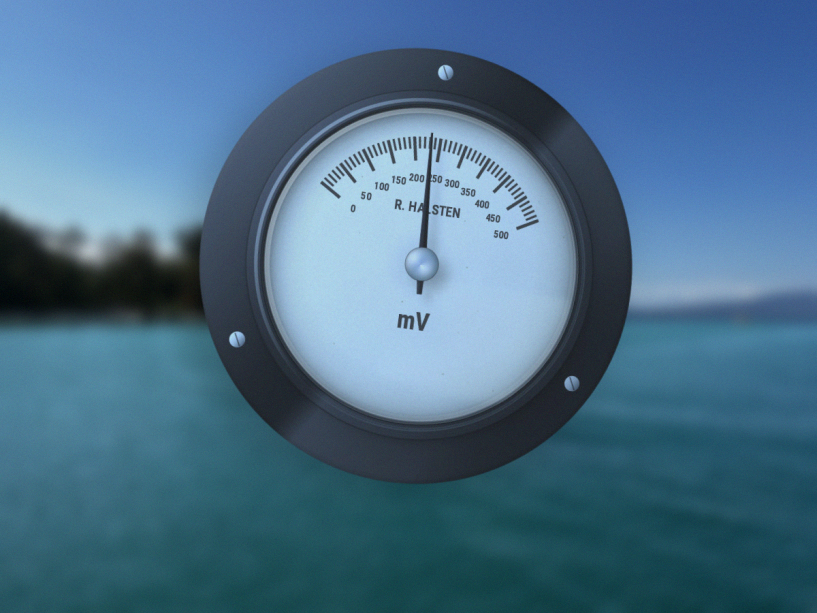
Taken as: value=230 unit=mV
